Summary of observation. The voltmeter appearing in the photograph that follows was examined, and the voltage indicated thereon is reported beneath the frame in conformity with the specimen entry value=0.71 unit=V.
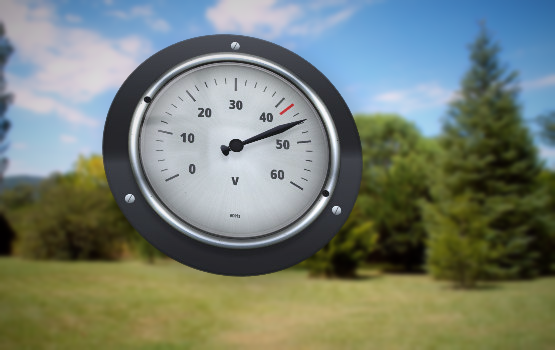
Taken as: value=46 unit=V
